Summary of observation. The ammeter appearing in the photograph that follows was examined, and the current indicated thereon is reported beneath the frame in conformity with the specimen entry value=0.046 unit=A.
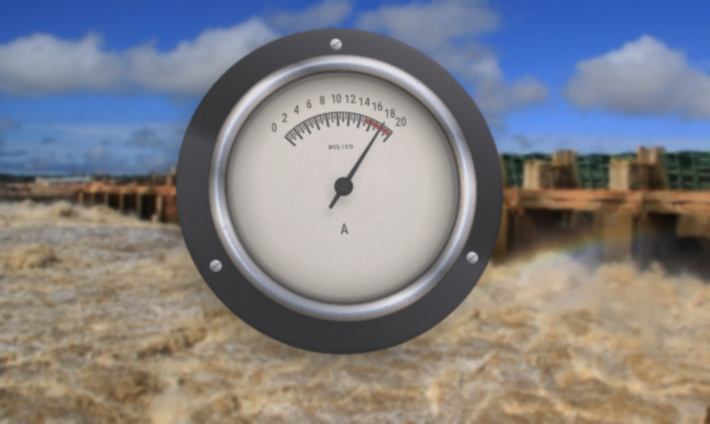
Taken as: value=18 unit=A
